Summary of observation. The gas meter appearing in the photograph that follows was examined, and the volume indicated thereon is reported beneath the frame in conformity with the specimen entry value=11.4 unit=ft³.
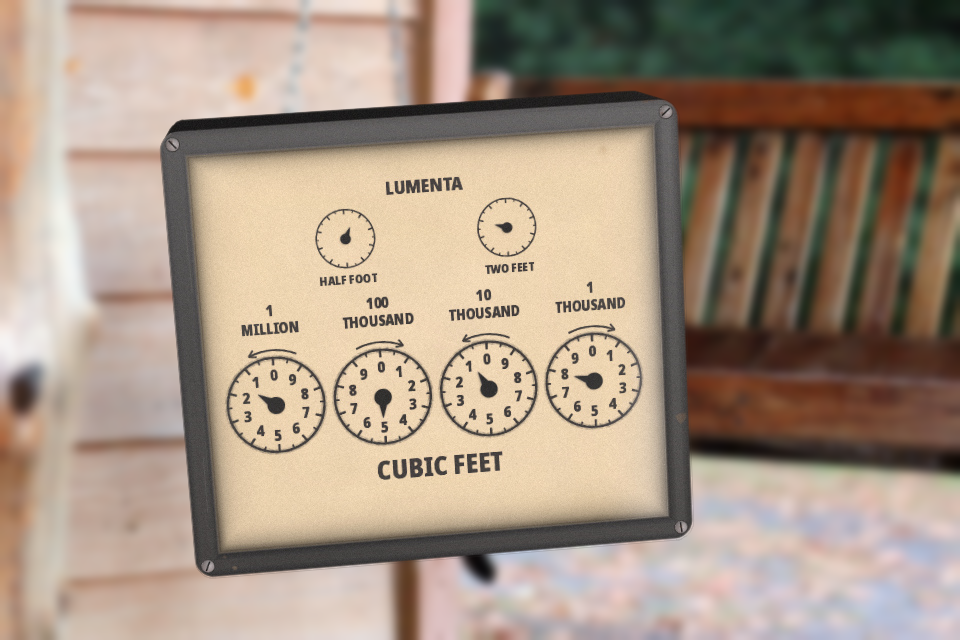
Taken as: value=150800 unit=ft³
